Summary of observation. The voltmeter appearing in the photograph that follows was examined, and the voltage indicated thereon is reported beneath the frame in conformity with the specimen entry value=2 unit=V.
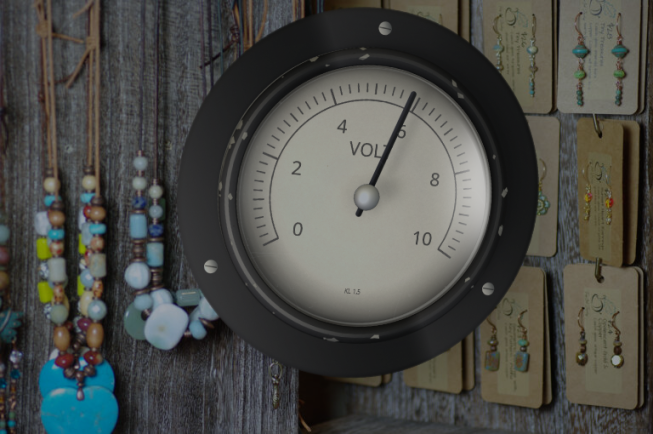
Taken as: value=5.8 unit=V
